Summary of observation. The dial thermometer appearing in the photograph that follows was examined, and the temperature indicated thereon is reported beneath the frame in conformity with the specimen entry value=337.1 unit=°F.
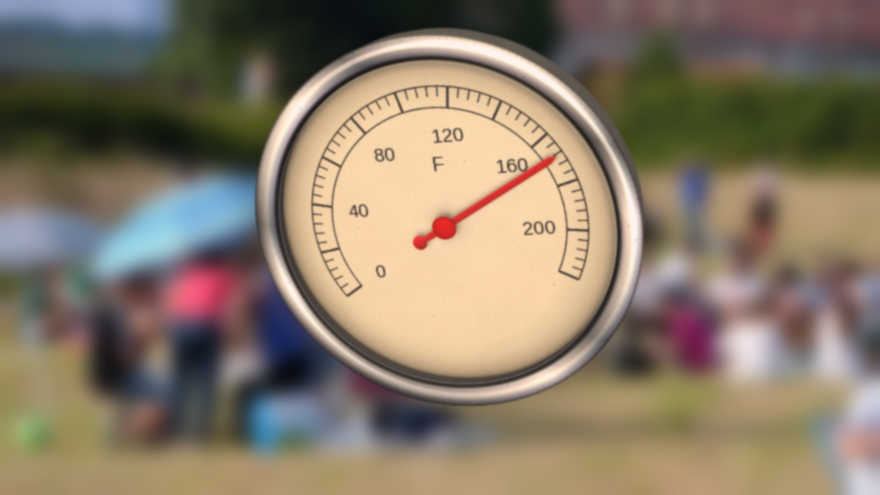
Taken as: value=168 unit=°F
